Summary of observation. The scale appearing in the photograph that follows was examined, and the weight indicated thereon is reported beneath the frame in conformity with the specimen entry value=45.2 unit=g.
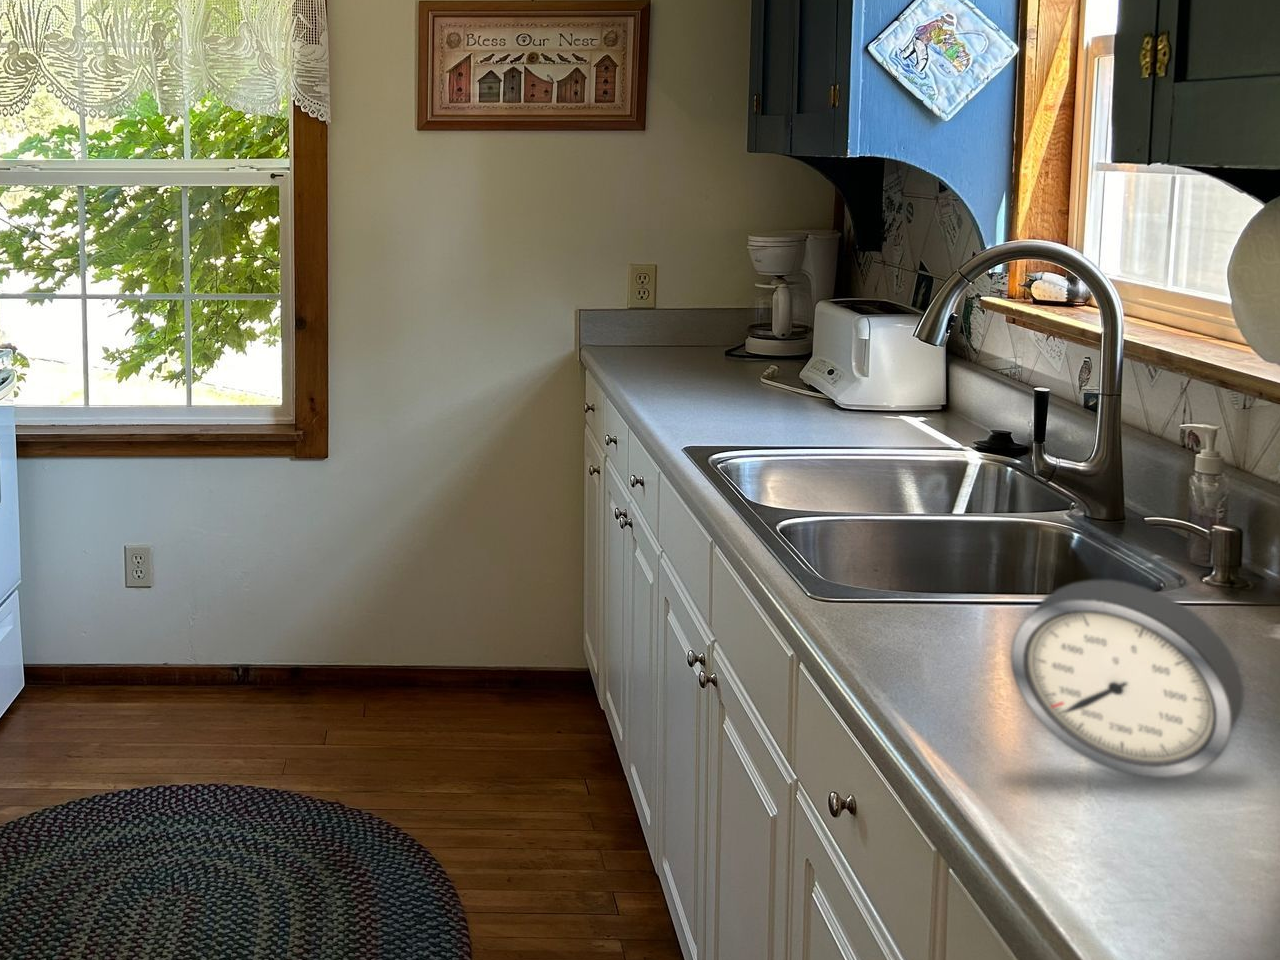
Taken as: value=3250 unit=g
